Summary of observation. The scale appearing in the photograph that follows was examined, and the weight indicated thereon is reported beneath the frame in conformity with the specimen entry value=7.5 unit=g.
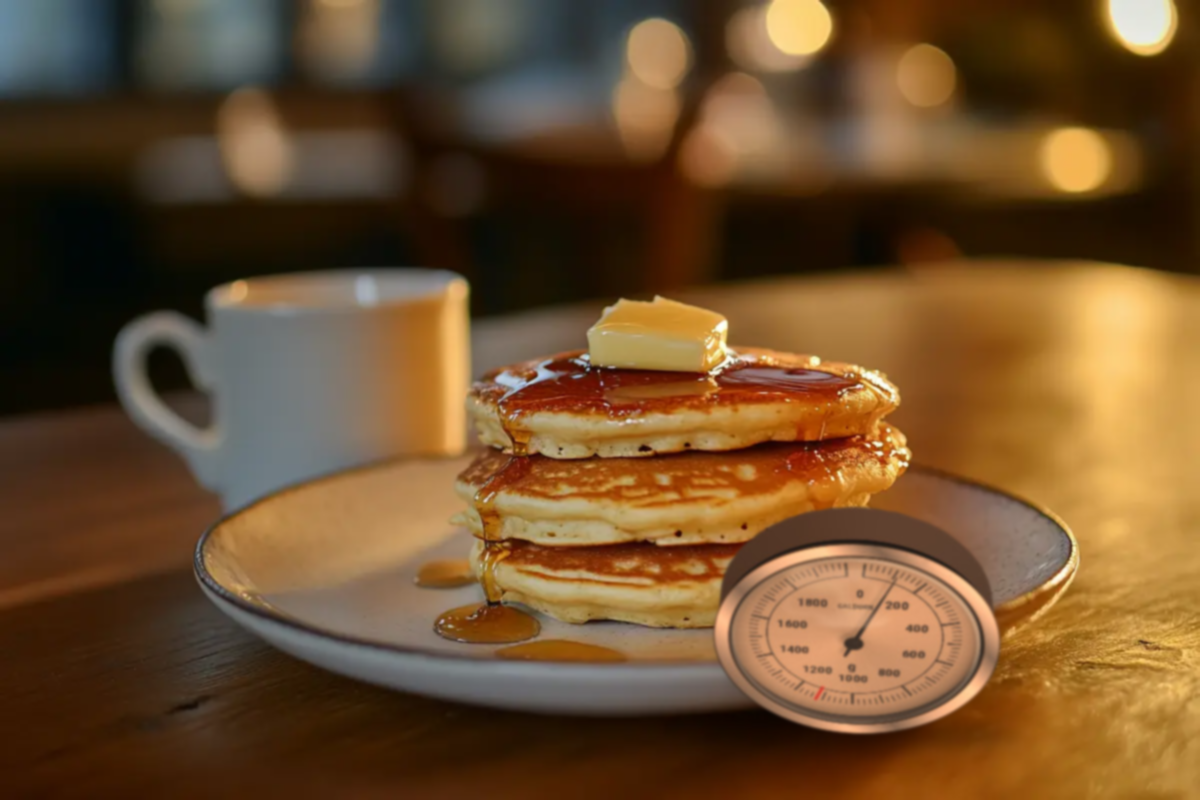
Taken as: value=100 unit=g
